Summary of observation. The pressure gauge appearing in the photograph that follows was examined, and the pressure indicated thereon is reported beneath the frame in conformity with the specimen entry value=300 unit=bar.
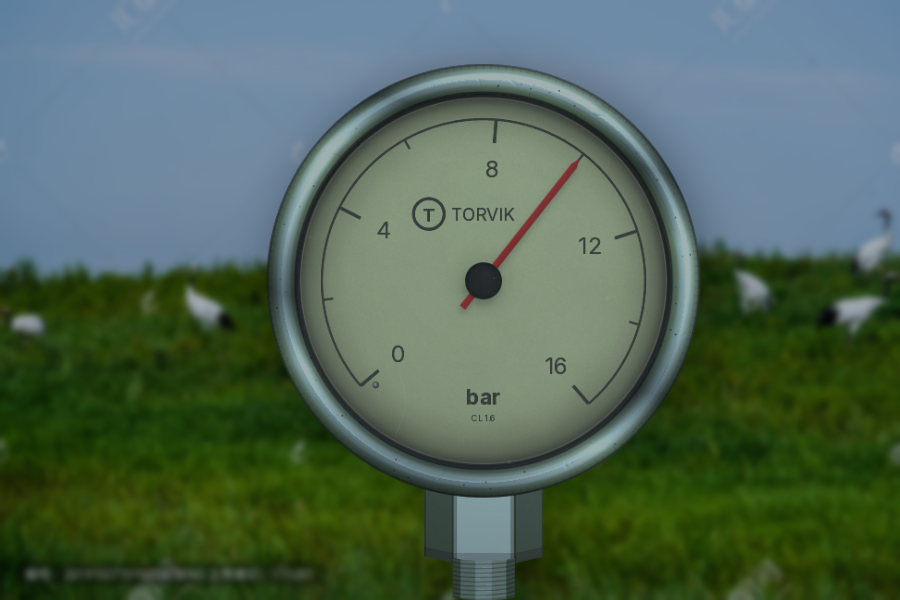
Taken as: value=10 unit=bar
